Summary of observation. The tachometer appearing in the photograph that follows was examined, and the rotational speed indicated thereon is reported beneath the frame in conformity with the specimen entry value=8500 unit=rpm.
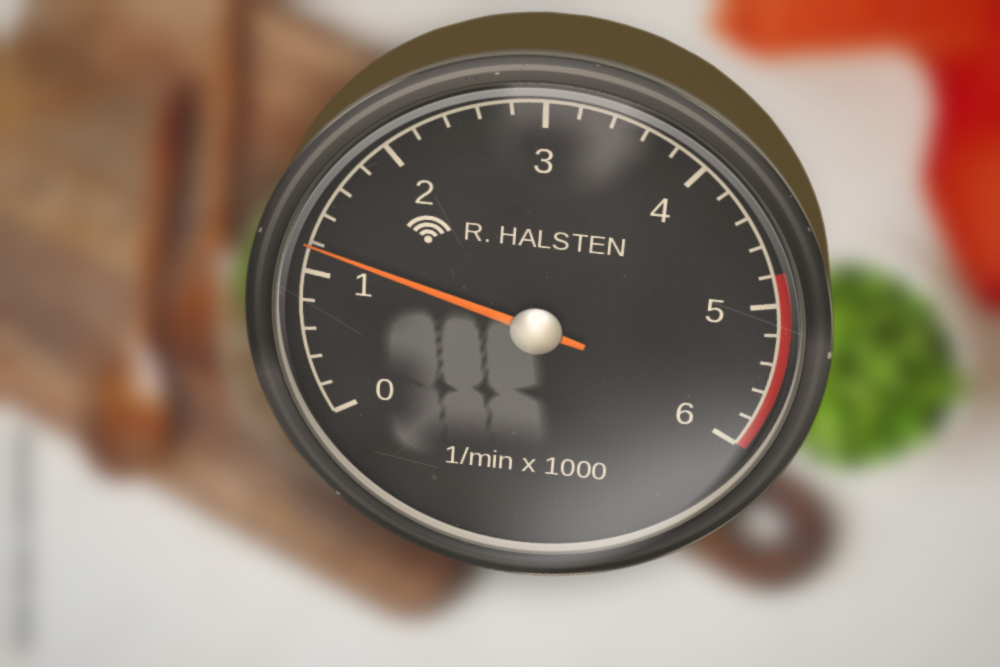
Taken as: value=1200 unit=rpm
